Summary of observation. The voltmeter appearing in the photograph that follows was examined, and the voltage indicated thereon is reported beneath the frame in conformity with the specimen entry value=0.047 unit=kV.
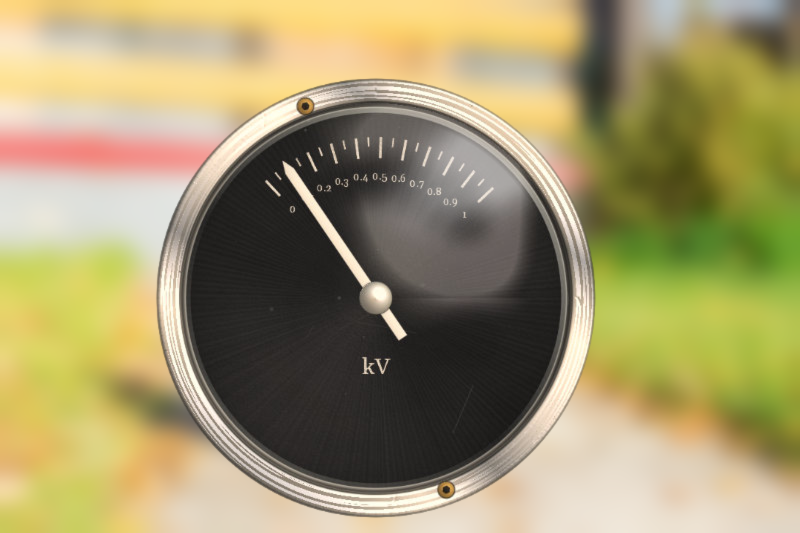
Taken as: value=0.1 unit=kV
